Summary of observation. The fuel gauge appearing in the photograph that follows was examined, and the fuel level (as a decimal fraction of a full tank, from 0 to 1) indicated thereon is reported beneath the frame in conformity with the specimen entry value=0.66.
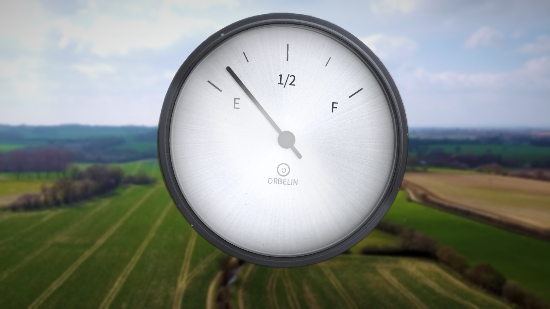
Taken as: value=0.125
